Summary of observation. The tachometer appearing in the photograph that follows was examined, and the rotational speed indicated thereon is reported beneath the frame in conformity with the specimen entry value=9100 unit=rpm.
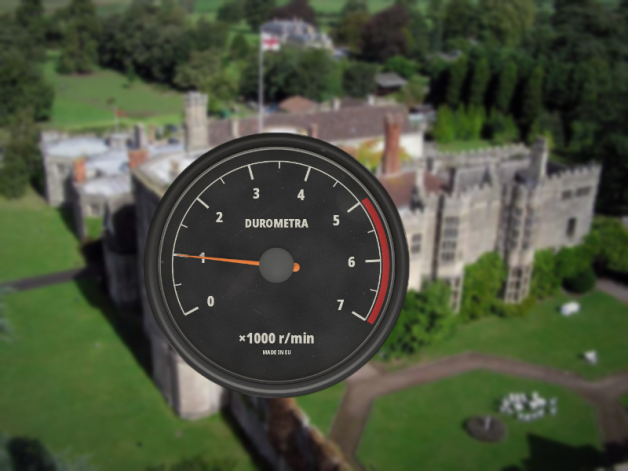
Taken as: value=1000 unit=rpm
